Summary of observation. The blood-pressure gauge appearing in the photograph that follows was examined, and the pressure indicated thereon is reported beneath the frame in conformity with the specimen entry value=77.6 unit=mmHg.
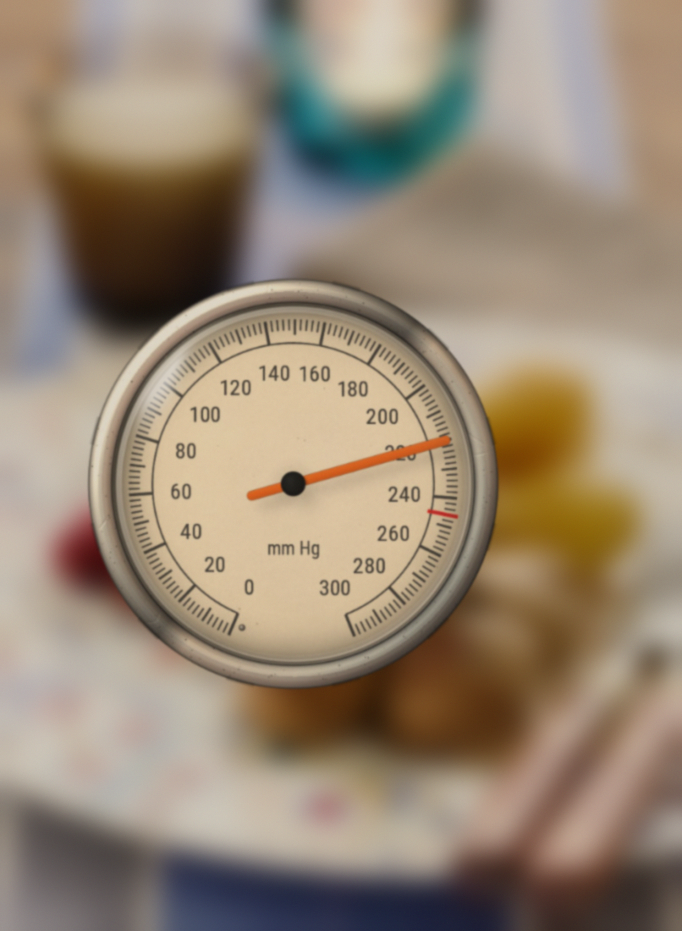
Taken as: value=220 unit=mmHg
